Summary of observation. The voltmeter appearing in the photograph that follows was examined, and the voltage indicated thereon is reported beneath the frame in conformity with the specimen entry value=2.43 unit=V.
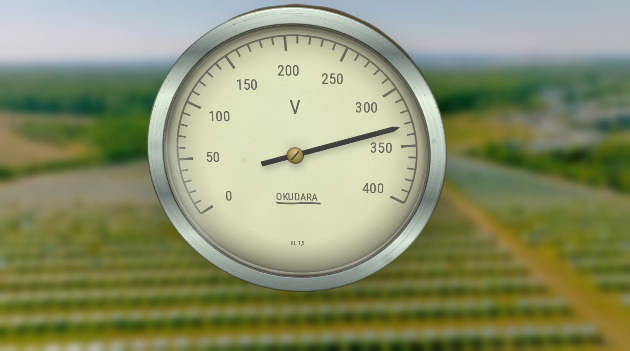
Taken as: value=330 unit=V
